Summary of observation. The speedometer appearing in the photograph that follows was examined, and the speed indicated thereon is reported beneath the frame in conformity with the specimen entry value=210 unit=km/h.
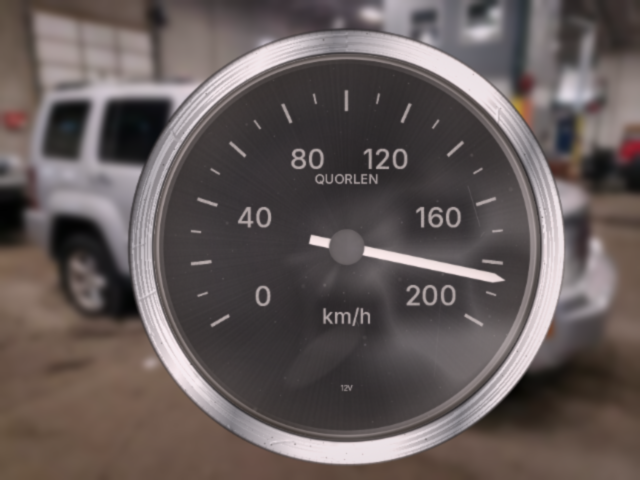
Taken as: value=185 unit=km/h
